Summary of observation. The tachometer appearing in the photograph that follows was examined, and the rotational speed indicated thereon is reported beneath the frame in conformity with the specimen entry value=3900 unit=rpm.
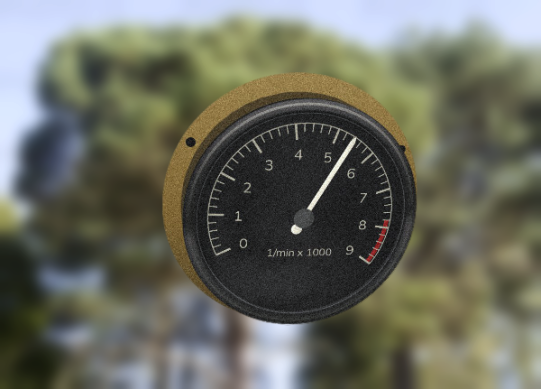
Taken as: value=5400 unit=rpm
